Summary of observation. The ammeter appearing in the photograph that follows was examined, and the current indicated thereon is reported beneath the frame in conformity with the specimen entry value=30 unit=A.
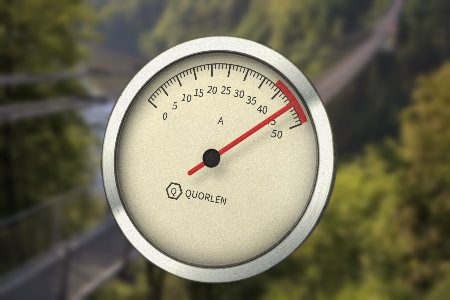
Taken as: value=45 unit=A
